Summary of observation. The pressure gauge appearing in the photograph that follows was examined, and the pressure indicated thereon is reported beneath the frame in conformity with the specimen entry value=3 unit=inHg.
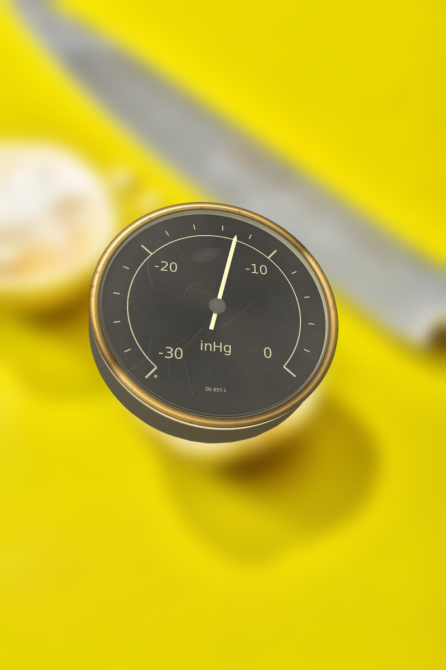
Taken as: value=-13 unit=inHg
